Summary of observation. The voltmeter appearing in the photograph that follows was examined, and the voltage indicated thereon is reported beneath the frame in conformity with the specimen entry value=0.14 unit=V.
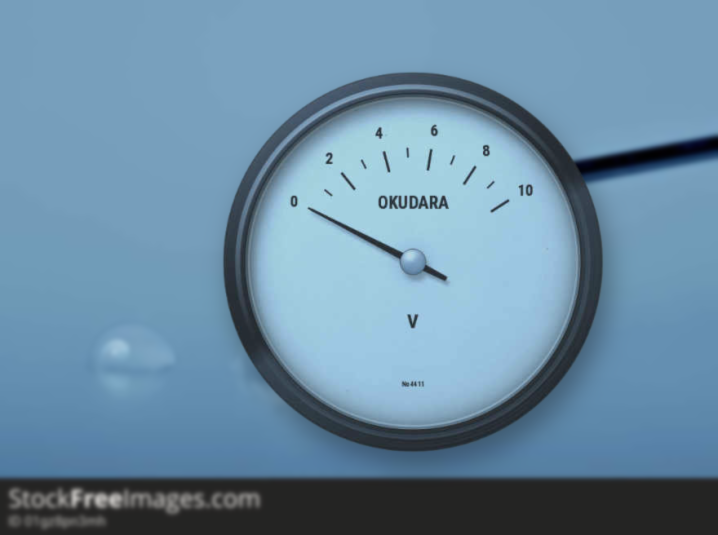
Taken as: value=0 unit=V
